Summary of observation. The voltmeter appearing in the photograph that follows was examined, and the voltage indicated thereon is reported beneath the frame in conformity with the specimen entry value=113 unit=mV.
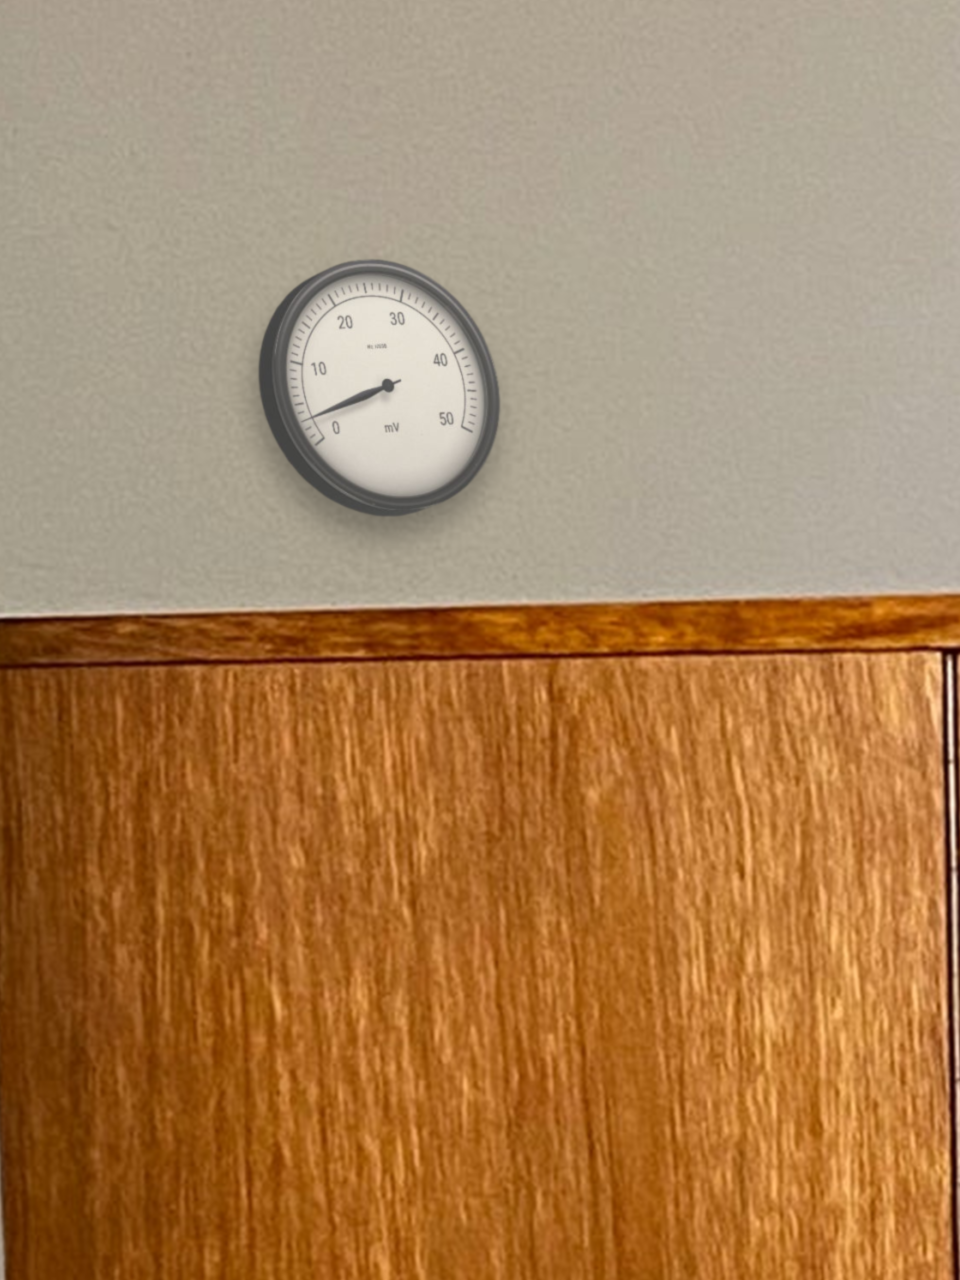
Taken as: value=3 unit=mV
